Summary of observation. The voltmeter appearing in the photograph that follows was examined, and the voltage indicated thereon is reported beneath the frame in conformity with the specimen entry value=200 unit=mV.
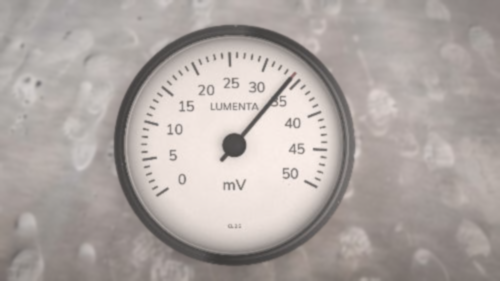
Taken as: value=34 unit=mV
